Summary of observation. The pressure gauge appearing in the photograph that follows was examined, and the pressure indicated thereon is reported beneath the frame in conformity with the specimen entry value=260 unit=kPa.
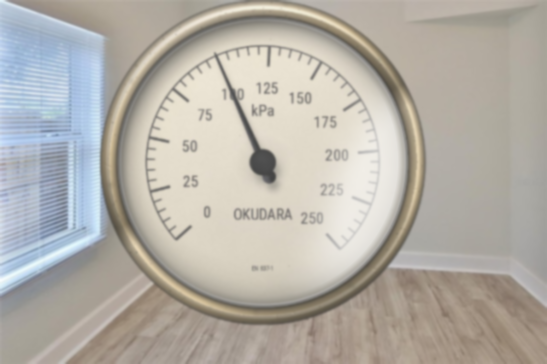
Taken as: value=100 unit=kPa
